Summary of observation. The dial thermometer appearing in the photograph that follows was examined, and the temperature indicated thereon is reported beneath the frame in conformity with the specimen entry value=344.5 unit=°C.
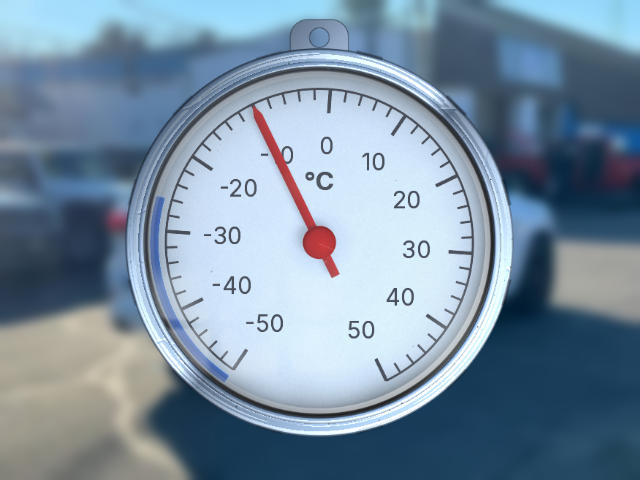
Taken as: value=-10 unit=°C
